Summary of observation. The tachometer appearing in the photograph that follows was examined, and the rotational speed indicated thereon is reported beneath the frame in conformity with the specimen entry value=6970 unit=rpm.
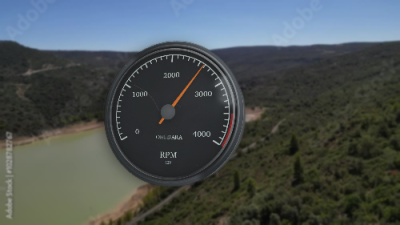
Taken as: value=2600 unit=rpm
